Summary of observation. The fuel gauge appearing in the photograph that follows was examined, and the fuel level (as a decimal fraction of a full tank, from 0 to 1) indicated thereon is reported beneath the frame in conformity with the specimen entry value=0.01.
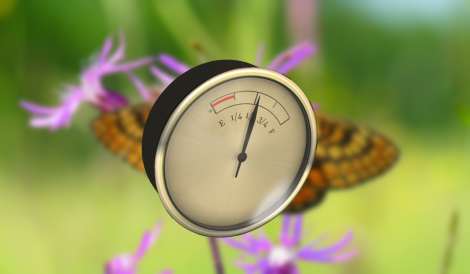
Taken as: value=0.5
